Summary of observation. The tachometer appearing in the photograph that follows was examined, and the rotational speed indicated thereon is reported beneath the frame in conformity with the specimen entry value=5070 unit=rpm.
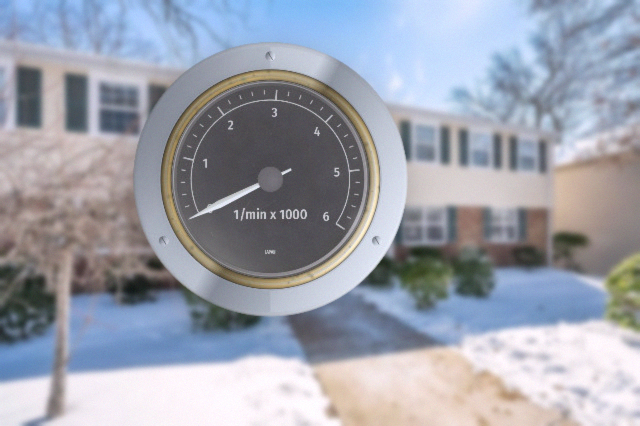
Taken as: value=0 unit=rpm
